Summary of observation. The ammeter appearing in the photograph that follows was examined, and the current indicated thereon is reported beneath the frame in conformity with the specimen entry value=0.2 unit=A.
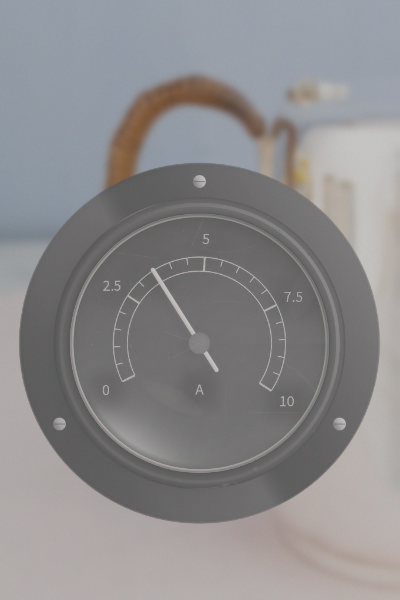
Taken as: value=3.5 unit=A
